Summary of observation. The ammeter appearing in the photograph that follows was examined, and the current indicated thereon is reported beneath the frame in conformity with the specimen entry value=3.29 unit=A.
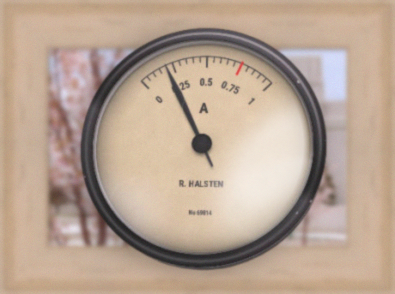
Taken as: value=0.2 unit=A
